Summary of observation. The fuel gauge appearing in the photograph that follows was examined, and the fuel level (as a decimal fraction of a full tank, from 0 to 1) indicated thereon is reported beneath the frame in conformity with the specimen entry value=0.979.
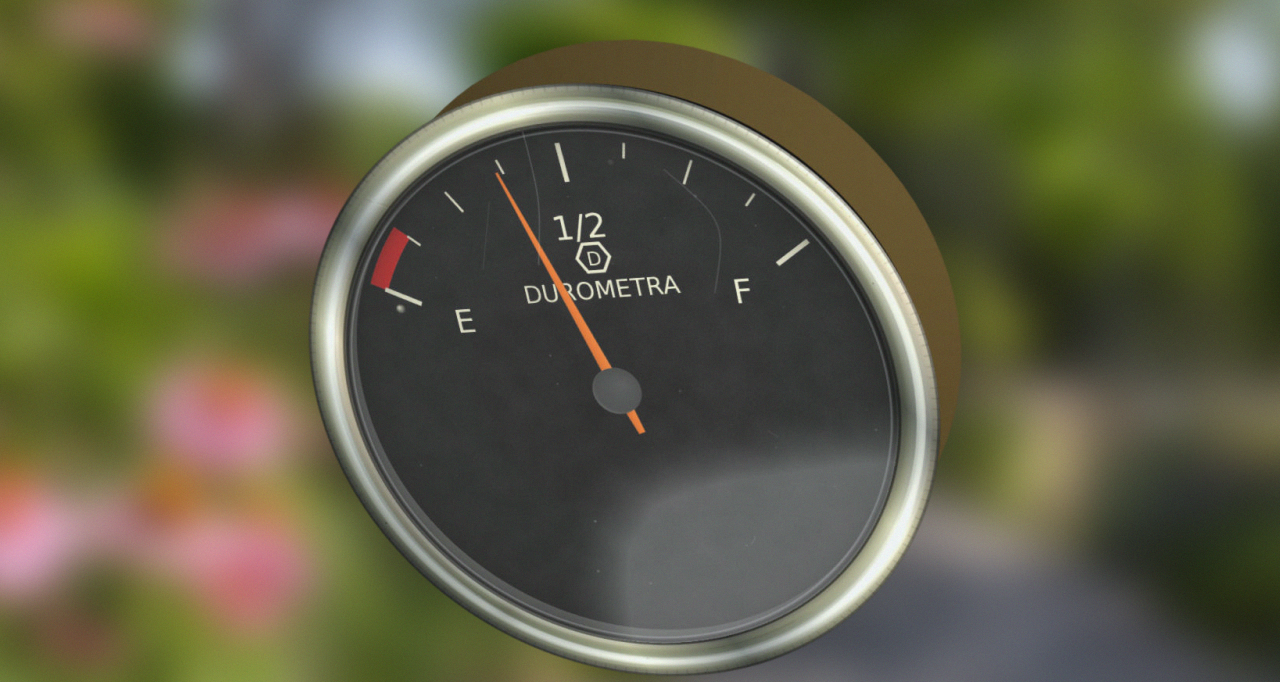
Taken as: value=0.375
